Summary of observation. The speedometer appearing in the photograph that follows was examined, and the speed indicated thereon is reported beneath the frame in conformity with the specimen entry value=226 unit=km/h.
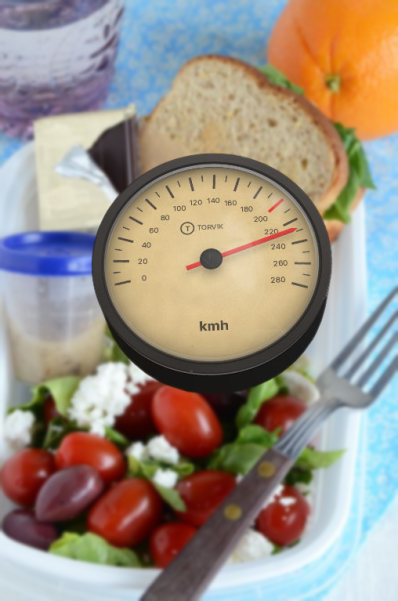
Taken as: value=230 unit=km/h
